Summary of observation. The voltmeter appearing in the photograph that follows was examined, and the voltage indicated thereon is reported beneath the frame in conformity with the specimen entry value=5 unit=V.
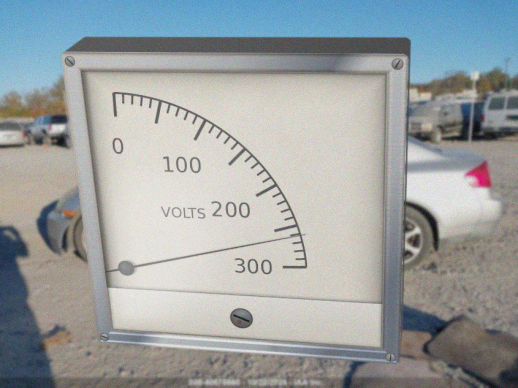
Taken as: value=260 unit=V
